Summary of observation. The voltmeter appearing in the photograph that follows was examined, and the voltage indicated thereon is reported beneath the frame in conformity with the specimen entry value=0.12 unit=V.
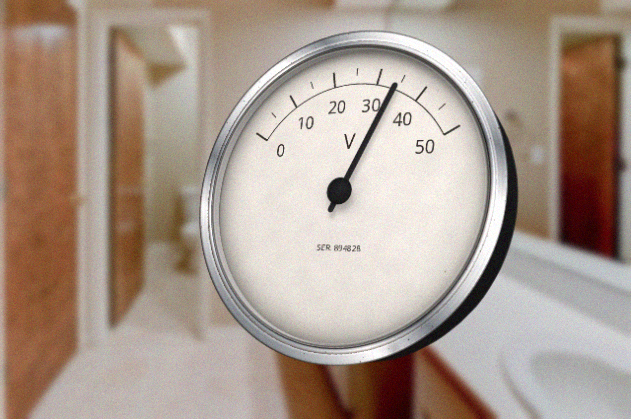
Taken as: value=35 unit=V
